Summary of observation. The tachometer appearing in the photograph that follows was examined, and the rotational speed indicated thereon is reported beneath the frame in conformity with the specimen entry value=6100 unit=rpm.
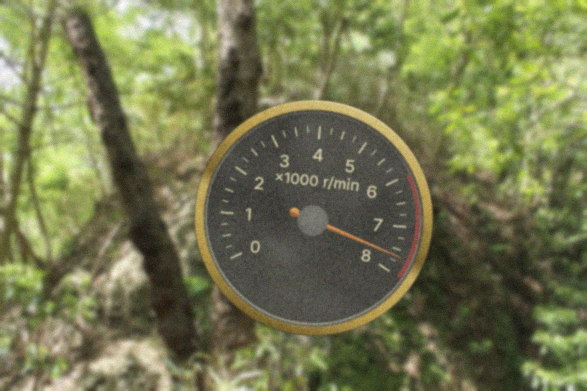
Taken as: value=7625 unit=rpm
